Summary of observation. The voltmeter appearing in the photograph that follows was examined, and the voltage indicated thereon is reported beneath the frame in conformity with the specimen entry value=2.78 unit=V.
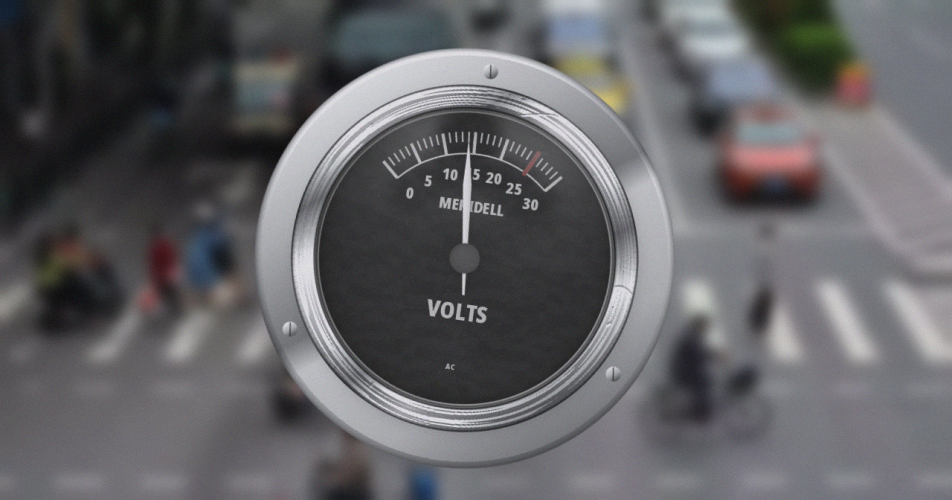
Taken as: value=14 unit=V
